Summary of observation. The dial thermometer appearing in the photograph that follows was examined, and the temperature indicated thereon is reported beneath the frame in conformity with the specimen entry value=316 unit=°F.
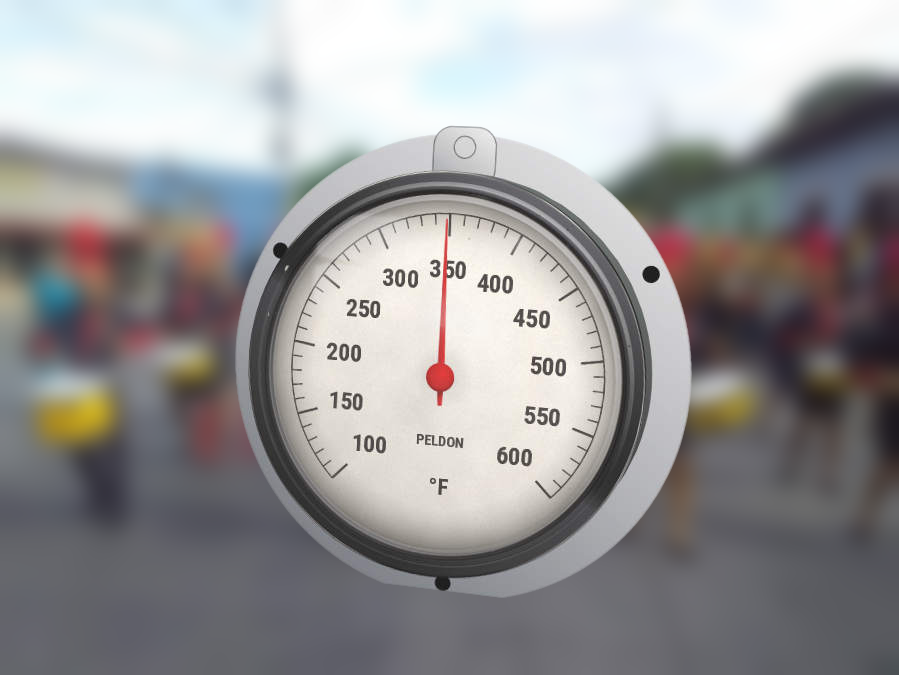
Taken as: value=350 unit=°F
